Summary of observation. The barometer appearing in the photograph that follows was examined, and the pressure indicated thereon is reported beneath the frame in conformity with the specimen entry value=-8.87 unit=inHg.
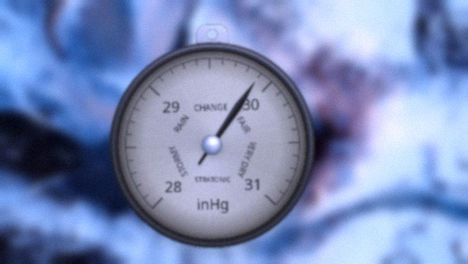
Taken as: value=29.9 unit=inHg
